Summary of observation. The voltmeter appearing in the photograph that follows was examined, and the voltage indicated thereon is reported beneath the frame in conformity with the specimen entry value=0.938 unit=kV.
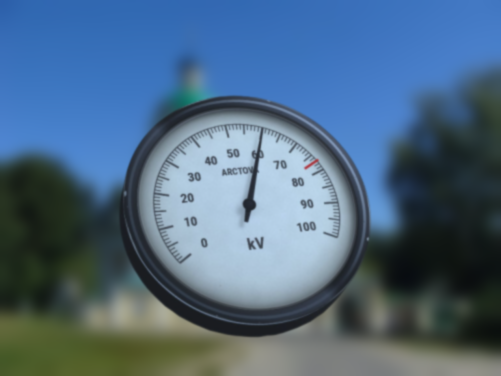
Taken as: value=60 unit=kV
